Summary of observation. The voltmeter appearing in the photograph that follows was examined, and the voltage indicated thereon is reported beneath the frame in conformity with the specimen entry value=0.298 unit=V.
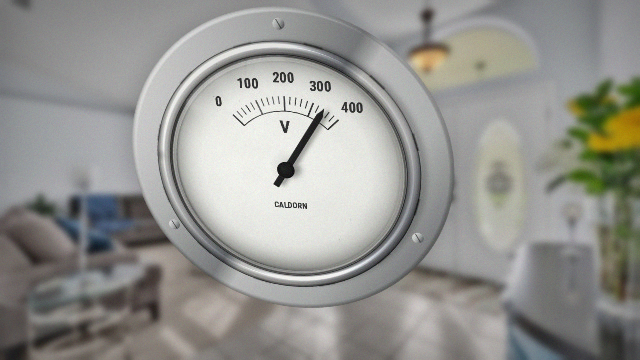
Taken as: value=340 unit=V
